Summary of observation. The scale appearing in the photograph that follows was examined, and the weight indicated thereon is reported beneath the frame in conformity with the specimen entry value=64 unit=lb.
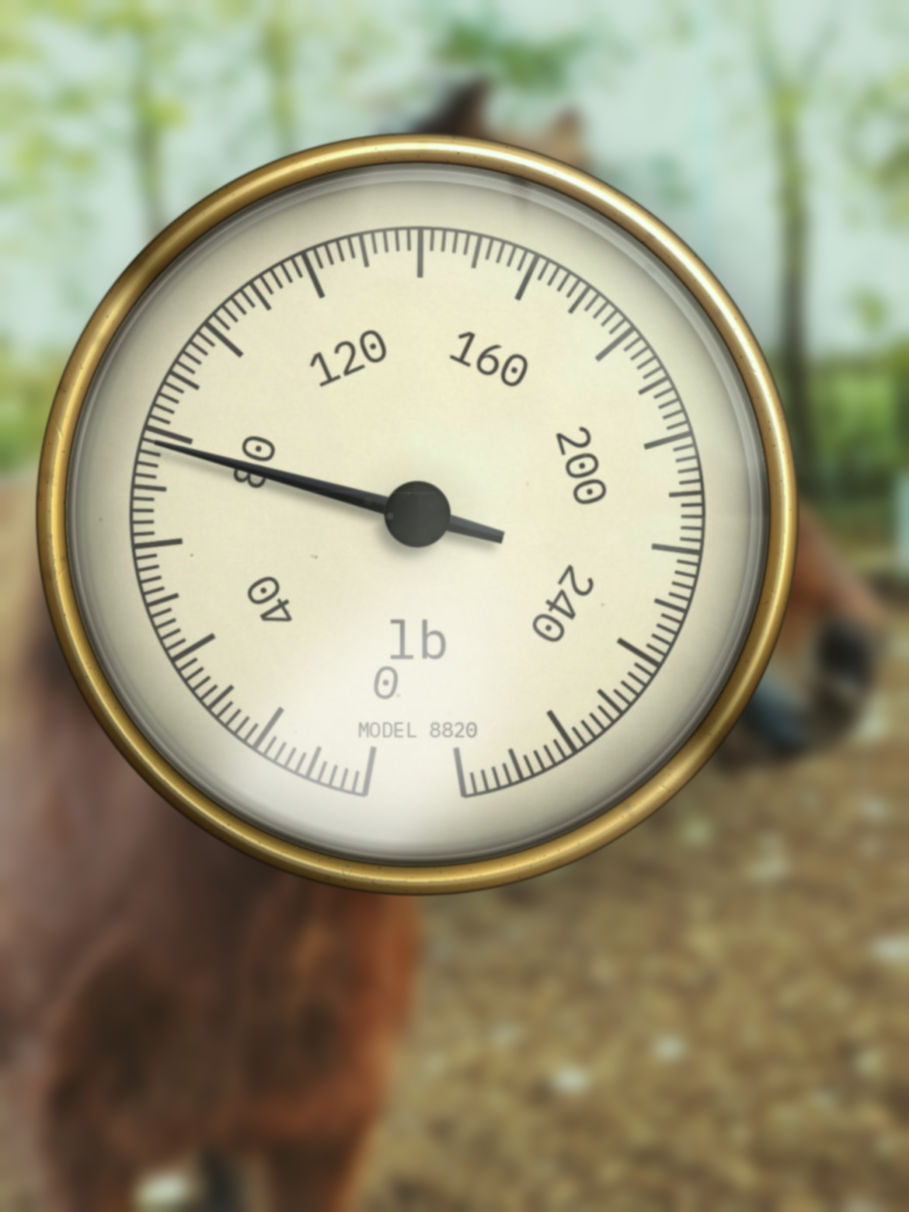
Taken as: value=78 unit=lb
